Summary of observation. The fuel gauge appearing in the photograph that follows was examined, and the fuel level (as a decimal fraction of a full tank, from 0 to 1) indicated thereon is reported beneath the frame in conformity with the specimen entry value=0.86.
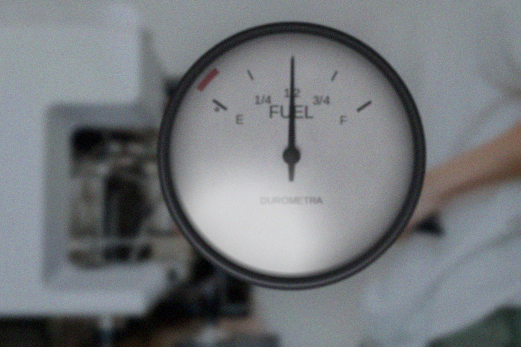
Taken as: value=0.5
